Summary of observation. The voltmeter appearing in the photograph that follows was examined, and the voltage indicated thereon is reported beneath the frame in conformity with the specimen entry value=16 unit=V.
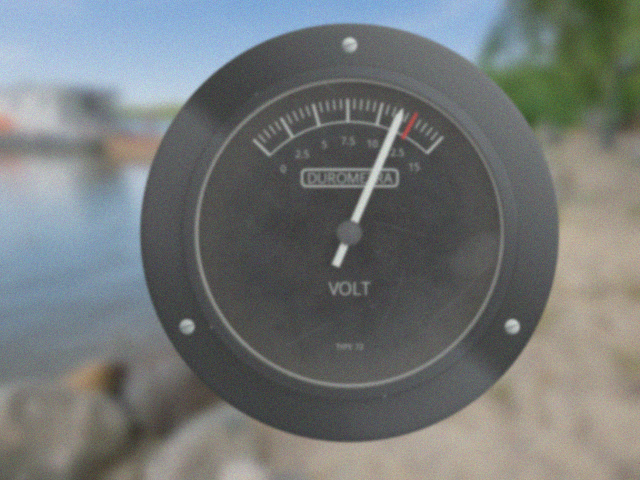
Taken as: value=11.5 unit=V
